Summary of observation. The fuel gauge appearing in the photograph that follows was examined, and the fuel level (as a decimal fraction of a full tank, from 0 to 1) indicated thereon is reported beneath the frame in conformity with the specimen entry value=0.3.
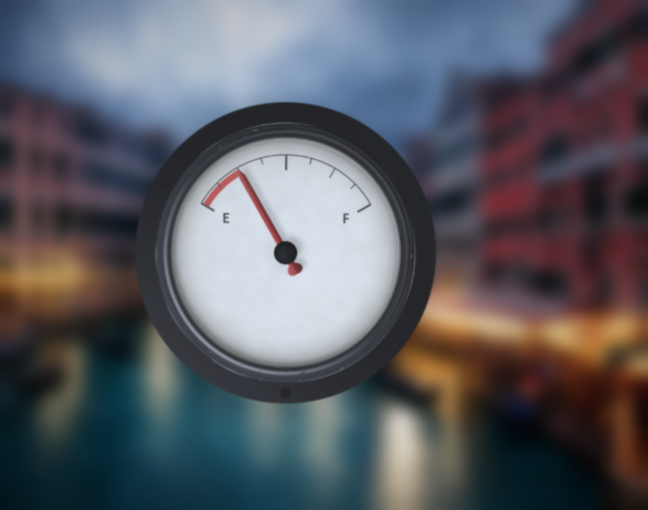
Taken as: value=0.25
